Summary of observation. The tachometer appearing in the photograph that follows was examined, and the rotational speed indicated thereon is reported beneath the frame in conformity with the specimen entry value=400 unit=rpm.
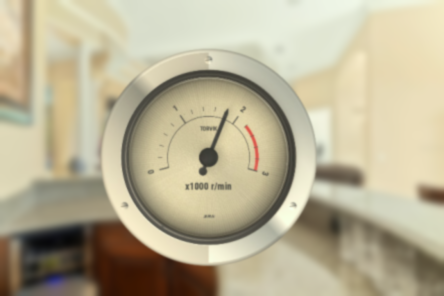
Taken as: value=1800 unit=rpm
